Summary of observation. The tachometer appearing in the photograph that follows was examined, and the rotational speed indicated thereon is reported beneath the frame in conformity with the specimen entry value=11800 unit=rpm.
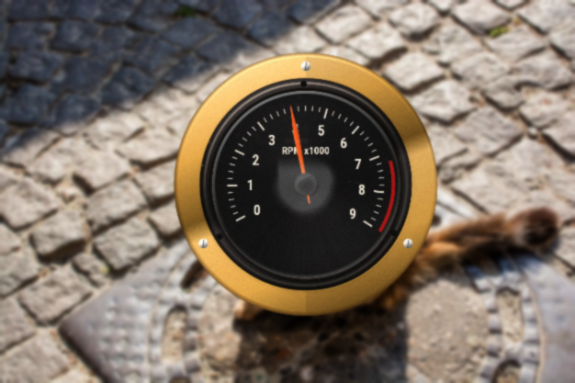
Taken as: value=4000 unit=rpm
